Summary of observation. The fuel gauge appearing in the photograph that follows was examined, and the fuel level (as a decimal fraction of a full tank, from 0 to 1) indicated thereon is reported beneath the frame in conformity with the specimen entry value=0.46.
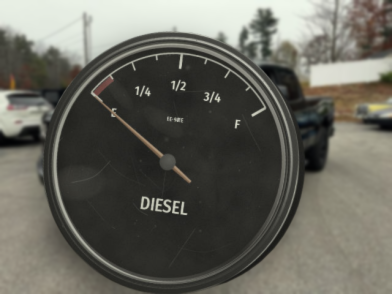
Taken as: value=0
